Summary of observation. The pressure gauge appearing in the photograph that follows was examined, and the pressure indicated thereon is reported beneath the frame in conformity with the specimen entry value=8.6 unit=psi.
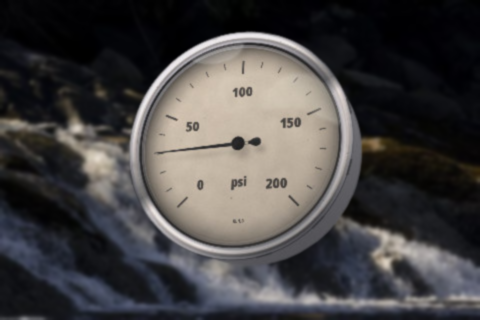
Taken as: value=30 unit=psi
